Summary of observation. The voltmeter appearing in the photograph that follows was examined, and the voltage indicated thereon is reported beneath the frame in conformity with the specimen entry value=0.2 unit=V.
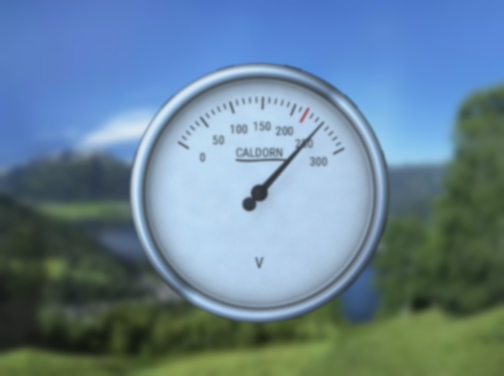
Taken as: value=250 unit=V
